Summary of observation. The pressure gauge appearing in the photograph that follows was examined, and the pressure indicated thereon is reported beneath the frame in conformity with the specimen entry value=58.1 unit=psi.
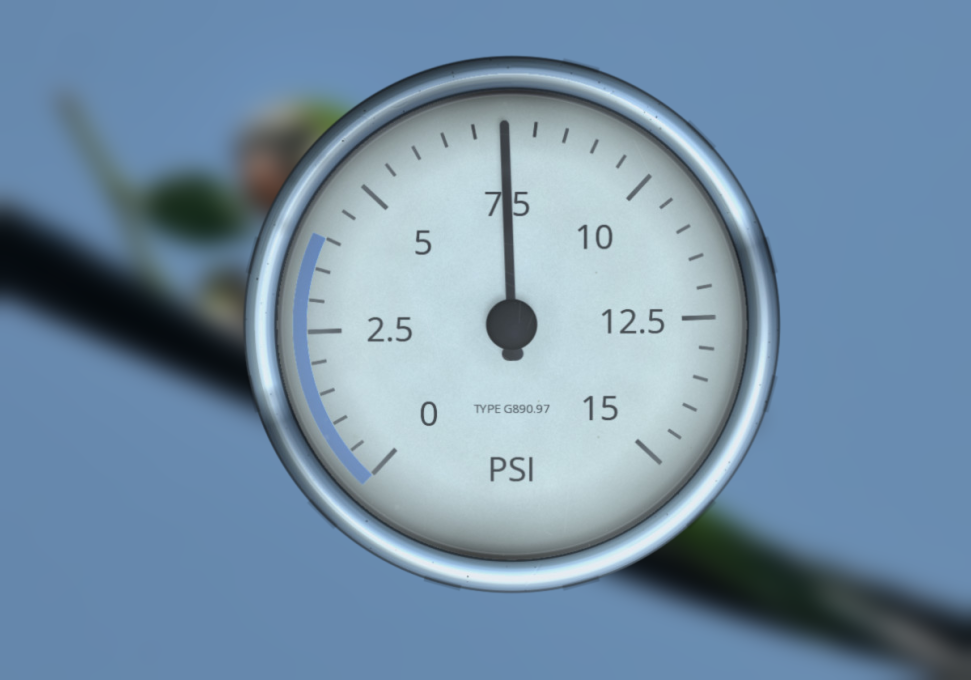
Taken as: value=7.5 unit=psi
